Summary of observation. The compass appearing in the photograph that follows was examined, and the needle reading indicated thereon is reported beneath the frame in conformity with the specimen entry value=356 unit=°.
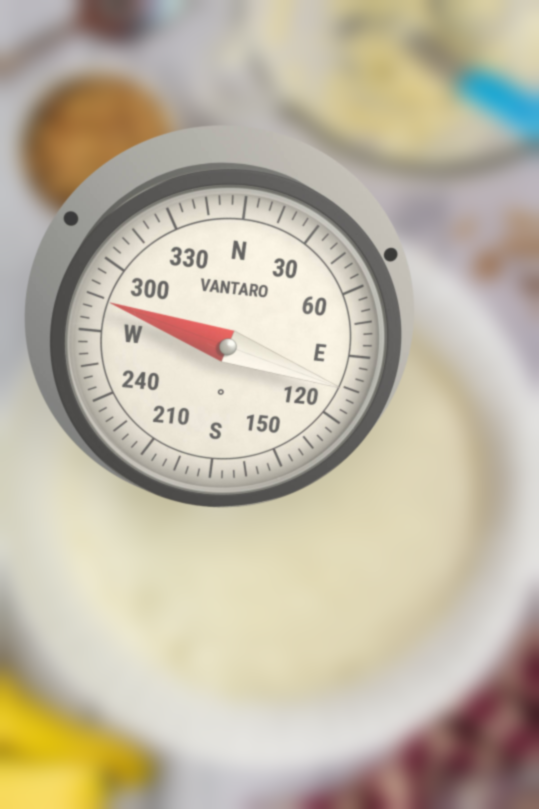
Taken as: value=285 unit=°
